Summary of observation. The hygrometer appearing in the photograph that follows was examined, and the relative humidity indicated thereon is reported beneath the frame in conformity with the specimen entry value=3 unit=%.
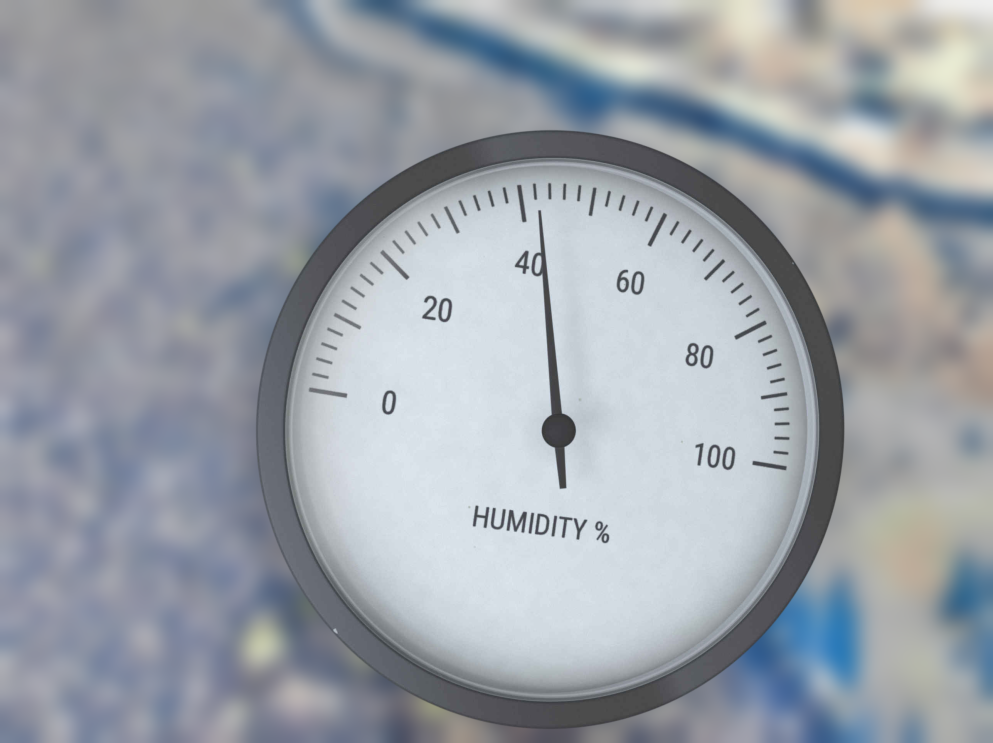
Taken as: value=42 unit=%
